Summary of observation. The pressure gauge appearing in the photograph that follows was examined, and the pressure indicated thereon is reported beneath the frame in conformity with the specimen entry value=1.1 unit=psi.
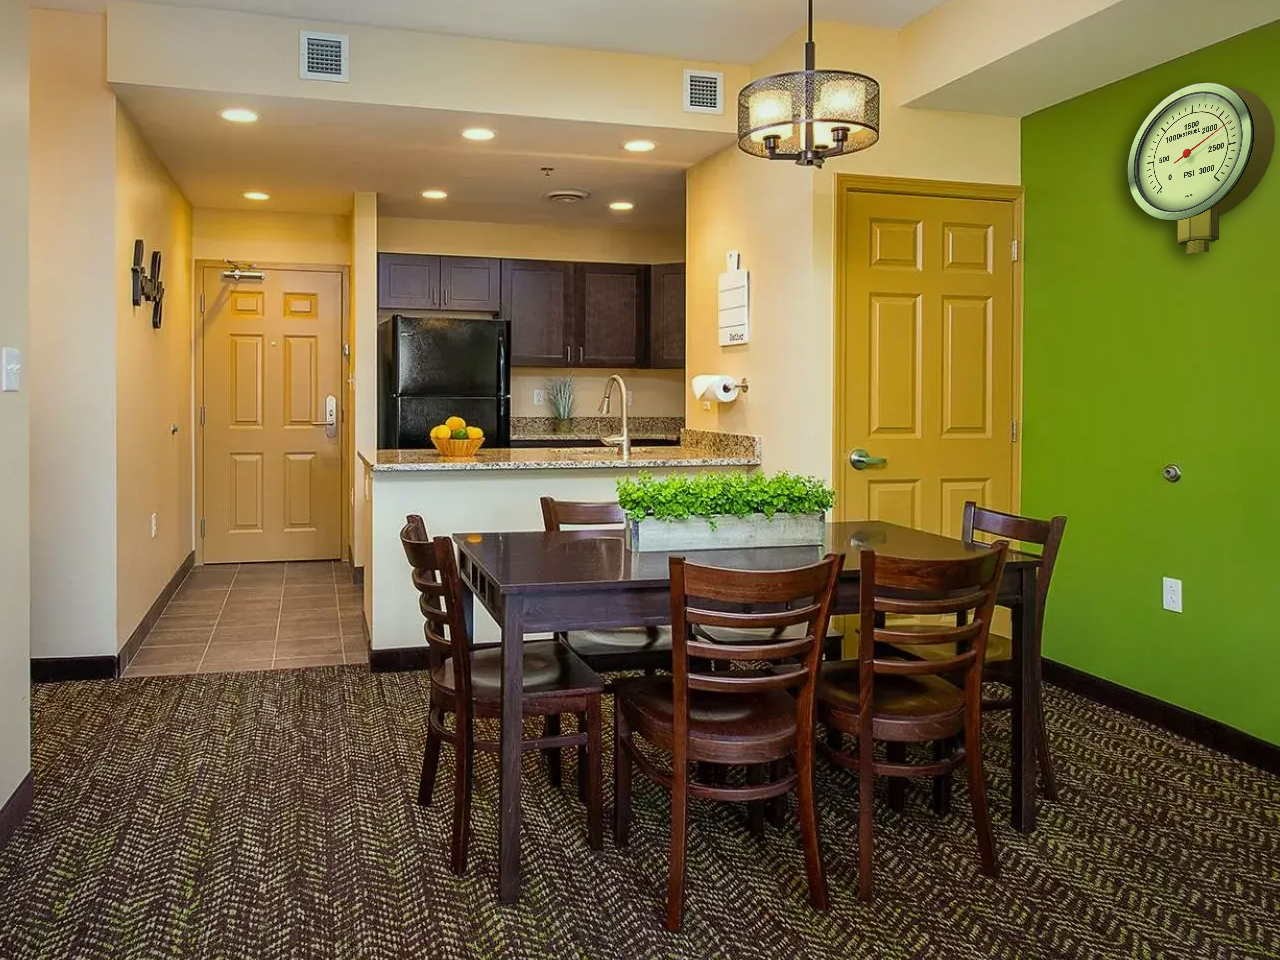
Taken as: value=2200 unit=psi
